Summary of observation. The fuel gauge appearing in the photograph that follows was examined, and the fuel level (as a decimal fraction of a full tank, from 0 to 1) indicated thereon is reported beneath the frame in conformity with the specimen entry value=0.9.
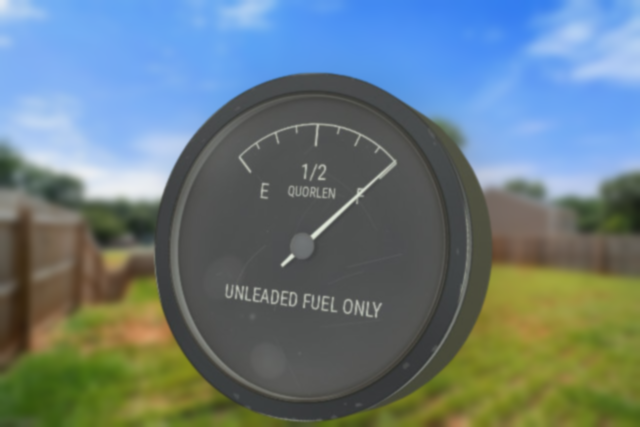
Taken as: value=1
